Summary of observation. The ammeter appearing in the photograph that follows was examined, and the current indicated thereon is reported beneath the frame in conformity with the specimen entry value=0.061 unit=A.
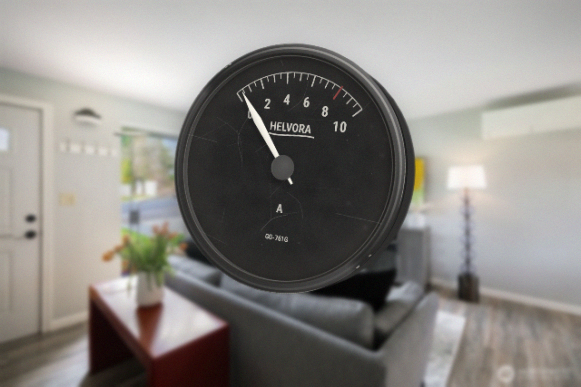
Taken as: value=0.5 unit=A
